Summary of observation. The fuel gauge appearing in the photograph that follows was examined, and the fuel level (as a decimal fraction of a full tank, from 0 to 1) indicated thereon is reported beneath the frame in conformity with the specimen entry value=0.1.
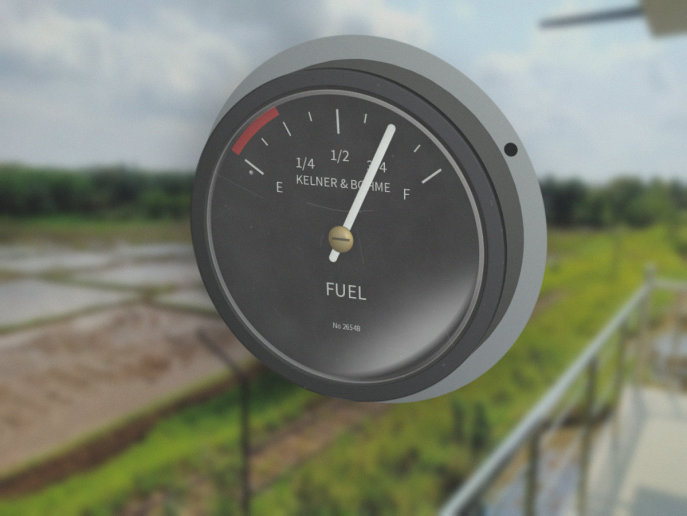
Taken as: value=0.75
